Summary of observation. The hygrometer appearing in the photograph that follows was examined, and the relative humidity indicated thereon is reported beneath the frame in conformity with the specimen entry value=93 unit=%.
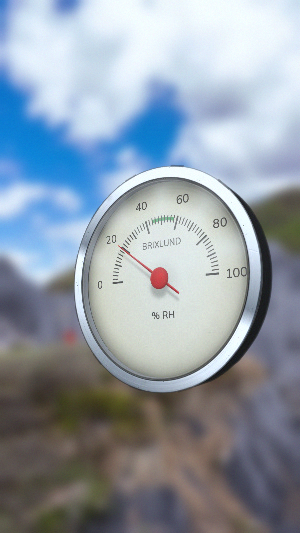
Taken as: value=20 unit=%
